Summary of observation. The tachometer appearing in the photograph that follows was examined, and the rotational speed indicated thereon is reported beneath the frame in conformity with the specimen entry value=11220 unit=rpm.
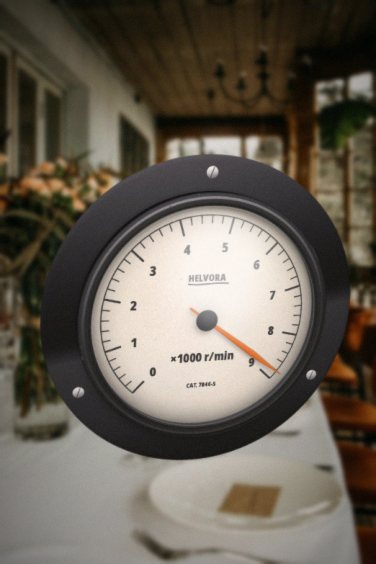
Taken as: value=8800 unit=rpm
